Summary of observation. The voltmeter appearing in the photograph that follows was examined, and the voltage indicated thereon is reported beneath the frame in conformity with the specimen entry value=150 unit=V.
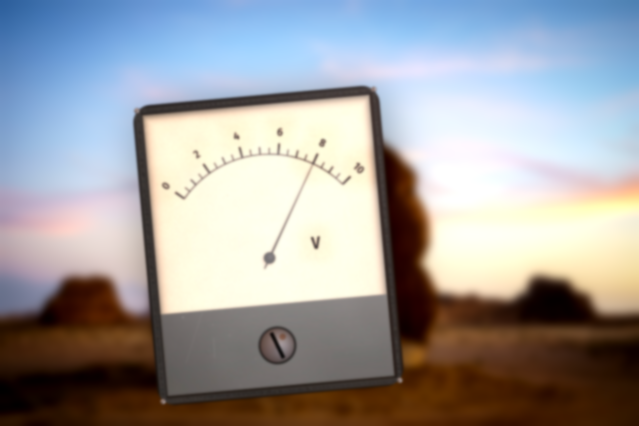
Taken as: value=8 unit=V
